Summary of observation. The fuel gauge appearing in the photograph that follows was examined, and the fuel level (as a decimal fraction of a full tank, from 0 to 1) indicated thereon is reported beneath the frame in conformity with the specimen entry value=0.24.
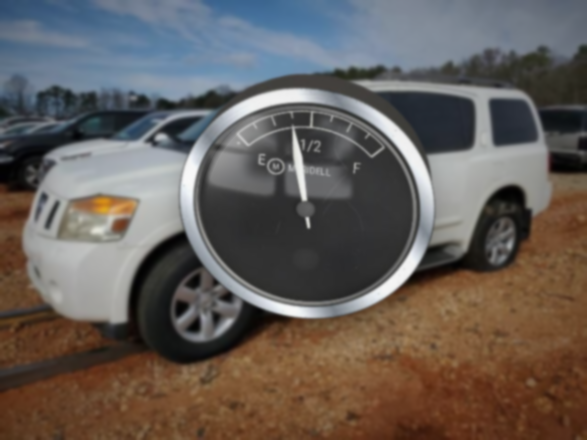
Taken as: value=0.375
